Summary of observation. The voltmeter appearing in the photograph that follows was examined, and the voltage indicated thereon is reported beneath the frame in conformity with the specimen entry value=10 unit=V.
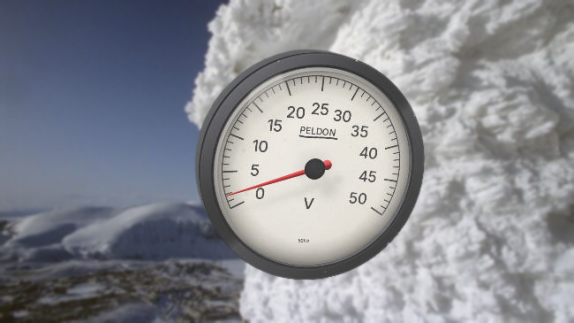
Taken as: value=2 unit=V
